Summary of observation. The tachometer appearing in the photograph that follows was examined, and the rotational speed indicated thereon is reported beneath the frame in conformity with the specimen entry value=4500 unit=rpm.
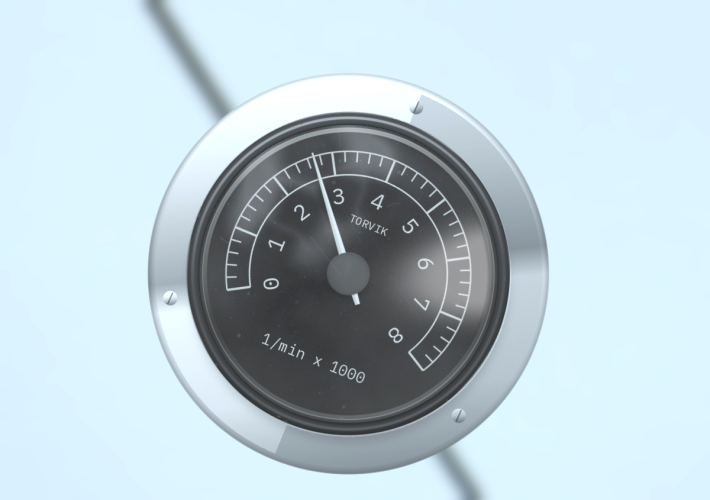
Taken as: value=2700 unit=rpm
